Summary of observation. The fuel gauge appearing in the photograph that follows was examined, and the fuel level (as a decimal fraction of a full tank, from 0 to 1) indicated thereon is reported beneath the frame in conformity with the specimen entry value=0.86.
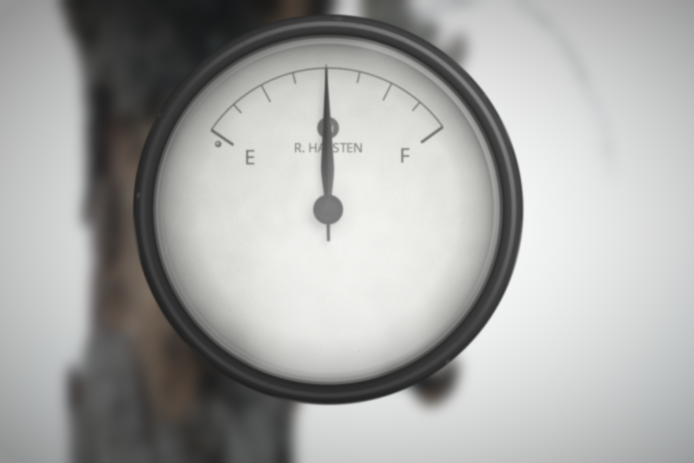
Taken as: value=0.5
